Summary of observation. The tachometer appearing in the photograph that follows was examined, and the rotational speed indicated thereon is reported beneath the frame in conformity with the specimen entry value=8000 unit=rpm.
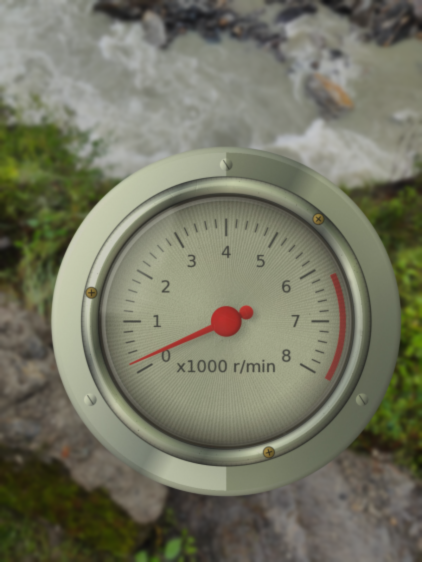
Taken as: value=200 unit=rpm
